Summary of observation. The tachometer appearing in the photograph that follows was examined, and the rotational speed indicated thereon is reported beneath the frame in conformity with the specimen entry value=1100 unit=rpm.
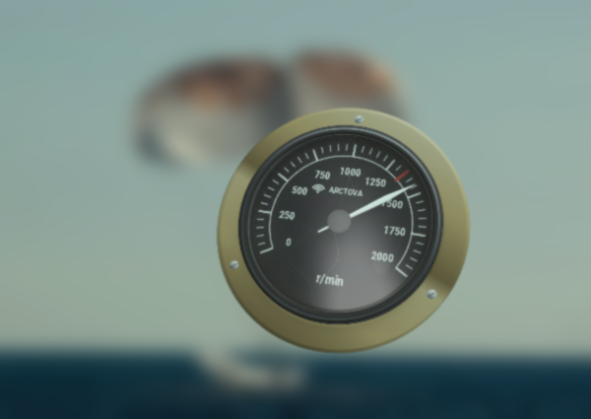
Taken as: value=1450 unit=rpm
